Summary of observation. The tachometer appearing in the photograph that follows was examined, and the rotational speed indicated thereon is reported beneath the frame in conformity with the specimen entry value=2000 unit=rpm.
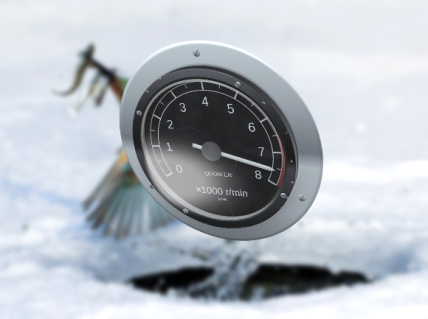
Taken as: value=7500 unit=rpm
